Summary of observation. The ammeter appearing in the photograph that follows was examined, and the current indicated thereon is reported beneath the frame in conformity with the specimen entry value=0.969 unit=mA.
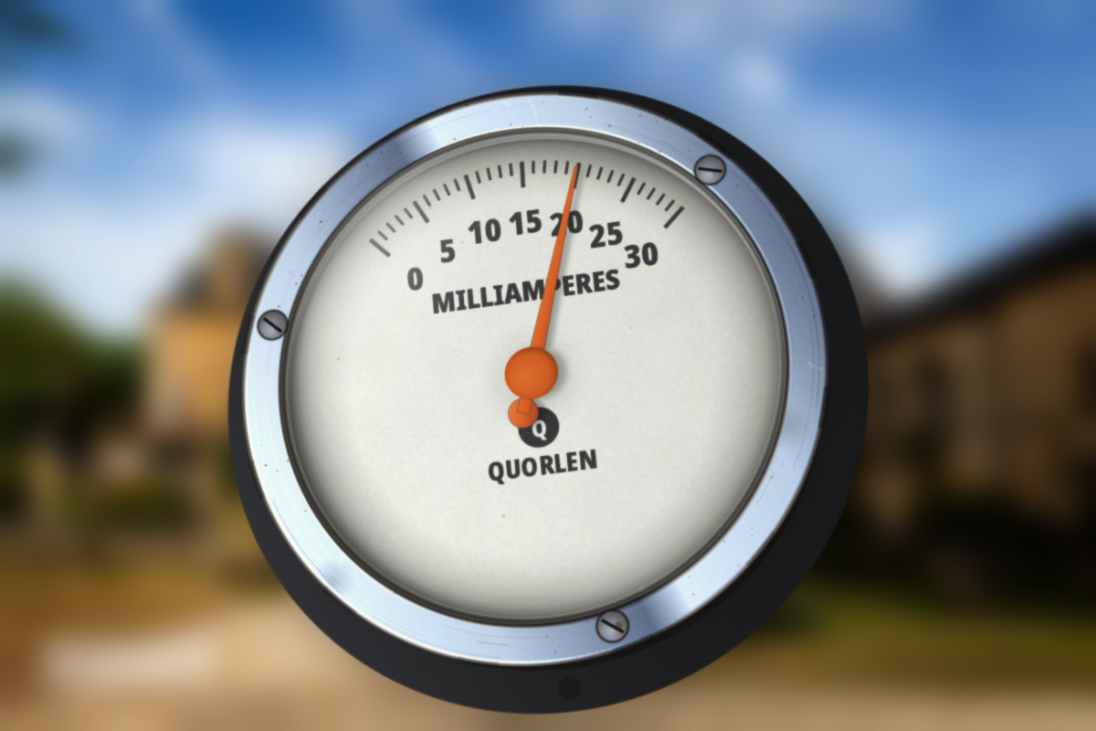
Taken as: value=20 unit=mA
